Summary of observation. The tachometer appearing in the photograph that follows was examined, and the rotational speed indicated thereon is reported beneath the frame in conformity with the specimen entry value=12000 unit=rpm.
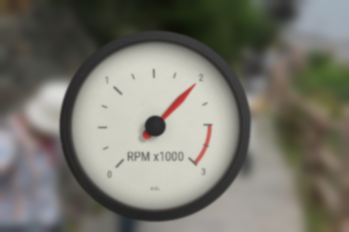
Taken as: value=2000 unit=rpm
